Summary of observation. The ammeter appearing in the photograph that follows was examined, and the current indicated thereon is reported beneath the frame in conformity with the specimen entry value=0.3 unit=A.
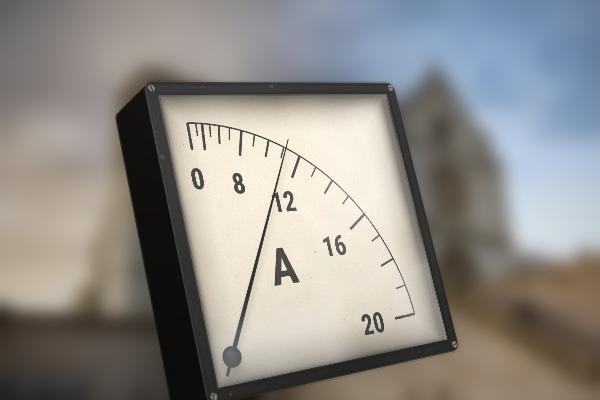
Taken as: value=11 unit=A
